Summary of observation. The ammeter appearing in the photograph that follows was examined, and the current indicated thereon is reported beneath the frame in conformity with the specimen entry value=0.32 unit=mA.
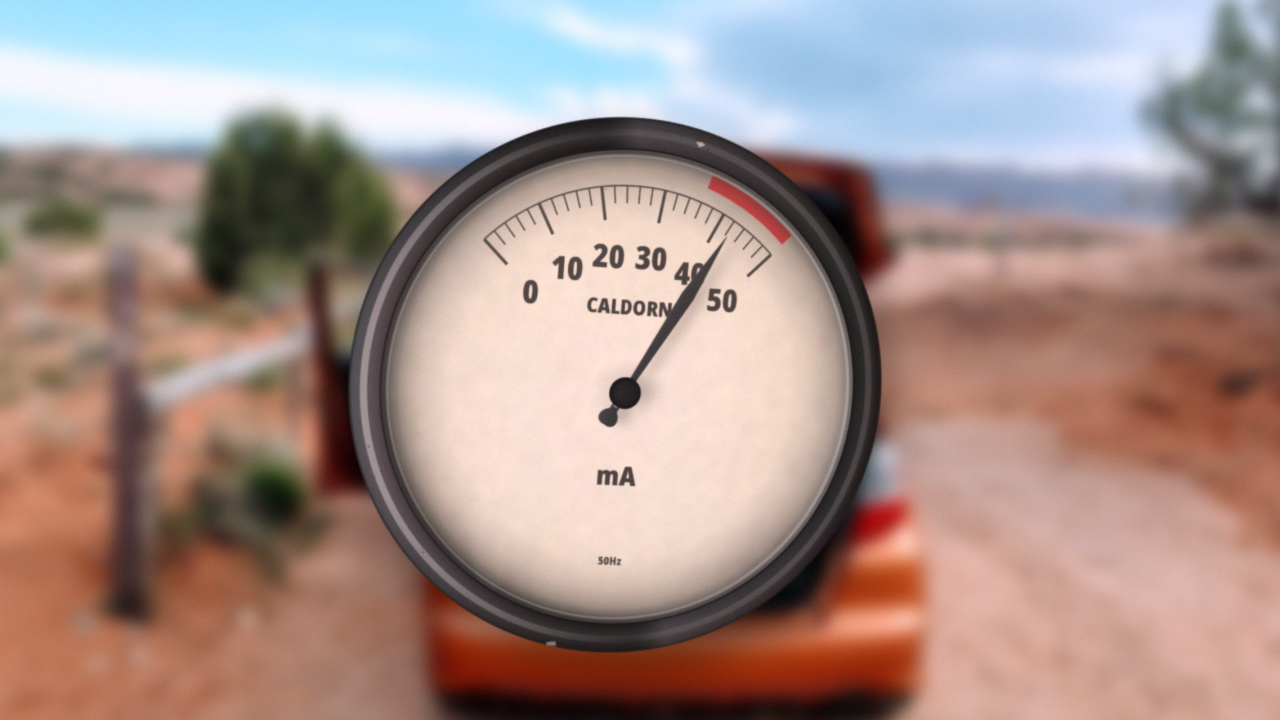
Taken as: value=42 unit=mA
